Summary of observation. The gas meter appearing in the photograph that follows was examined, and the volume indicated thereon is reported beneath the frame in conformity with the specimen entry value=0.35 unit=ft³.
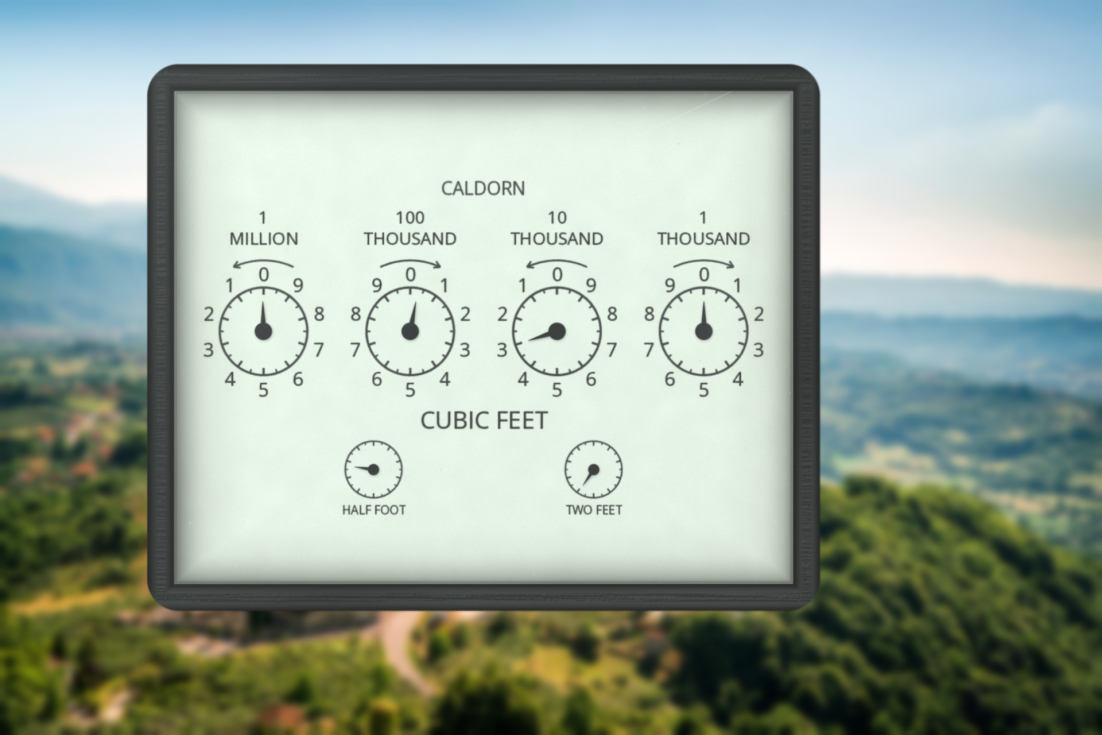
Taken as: value=3000 unit=ft³
